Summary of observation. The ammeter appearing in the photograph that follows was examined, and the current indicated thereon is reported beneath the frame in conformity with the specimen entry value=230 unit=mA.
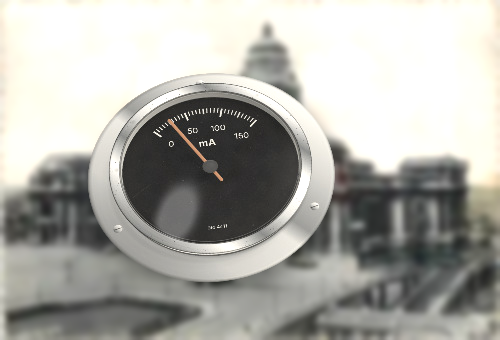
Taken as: value=25 unit=mA
